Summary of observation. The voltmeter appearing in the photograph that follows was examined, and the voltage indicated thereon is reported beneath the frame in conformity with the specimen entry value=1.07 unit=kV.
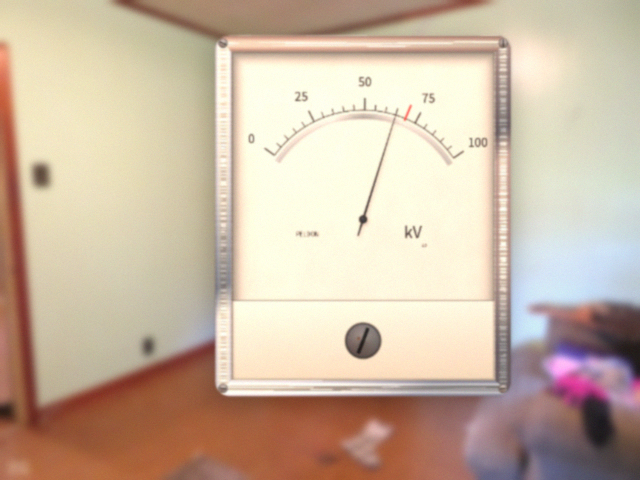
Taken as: value=65 unit=kV
